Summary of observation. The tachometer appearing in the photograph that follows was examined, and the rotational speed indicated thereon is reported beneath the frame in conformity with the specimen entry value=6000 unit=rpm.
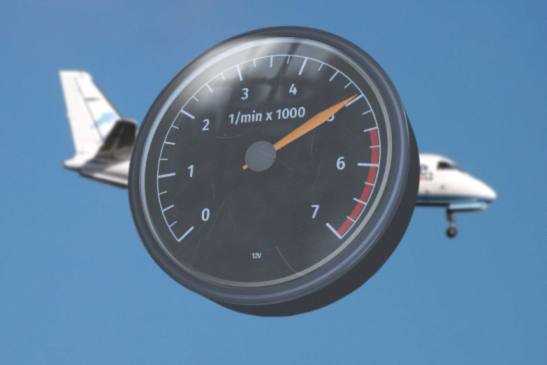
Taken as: value=5000 unit=rpm
